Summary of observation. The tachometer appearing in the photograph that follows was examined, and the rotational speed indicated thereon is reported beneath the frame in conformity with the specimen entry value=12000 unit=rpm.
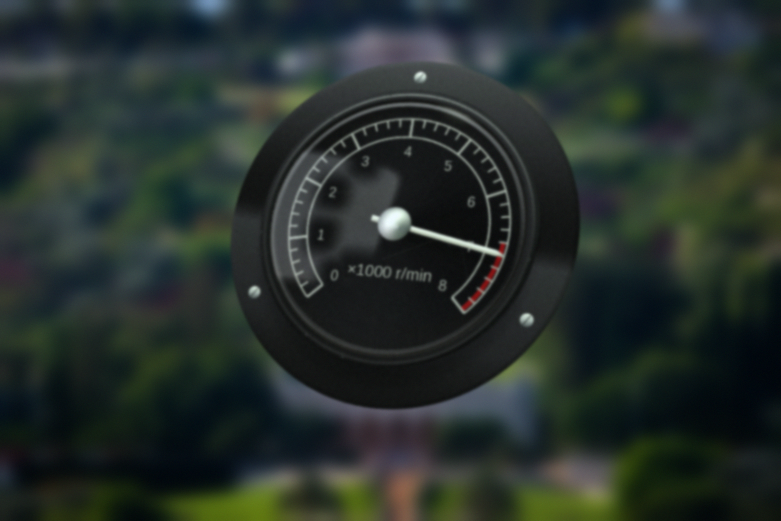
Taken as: value=7000 unit=rpm
